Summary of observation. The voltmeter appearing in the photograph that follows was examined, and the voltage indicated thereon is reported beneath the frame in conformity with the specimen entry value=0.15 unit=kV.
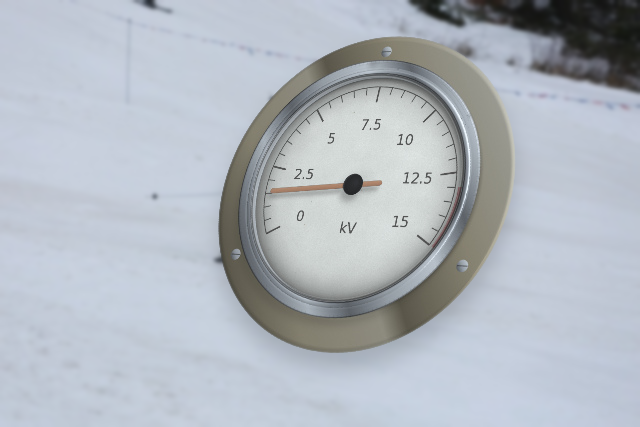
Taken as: value=1.5 unit=kV
